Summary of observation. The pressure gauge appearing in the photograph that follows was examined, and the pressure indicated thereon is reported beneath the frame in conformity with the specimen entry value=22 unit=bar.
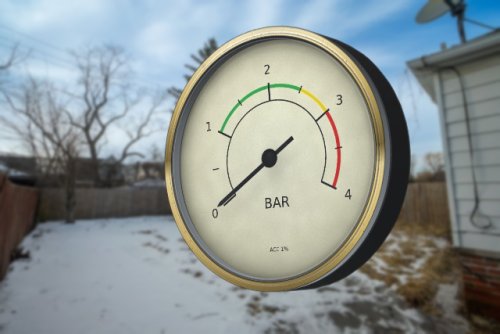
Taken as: value=0 unit=bar
